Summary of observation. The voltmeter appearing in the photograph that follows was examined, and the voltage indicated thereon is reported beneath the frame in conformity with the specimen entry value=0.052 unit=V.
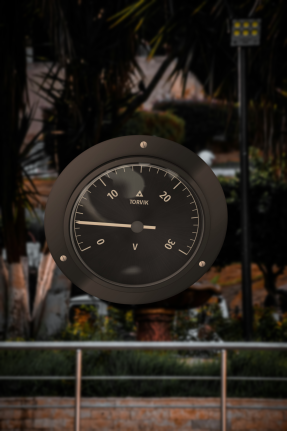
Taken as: value=4 unit=V
